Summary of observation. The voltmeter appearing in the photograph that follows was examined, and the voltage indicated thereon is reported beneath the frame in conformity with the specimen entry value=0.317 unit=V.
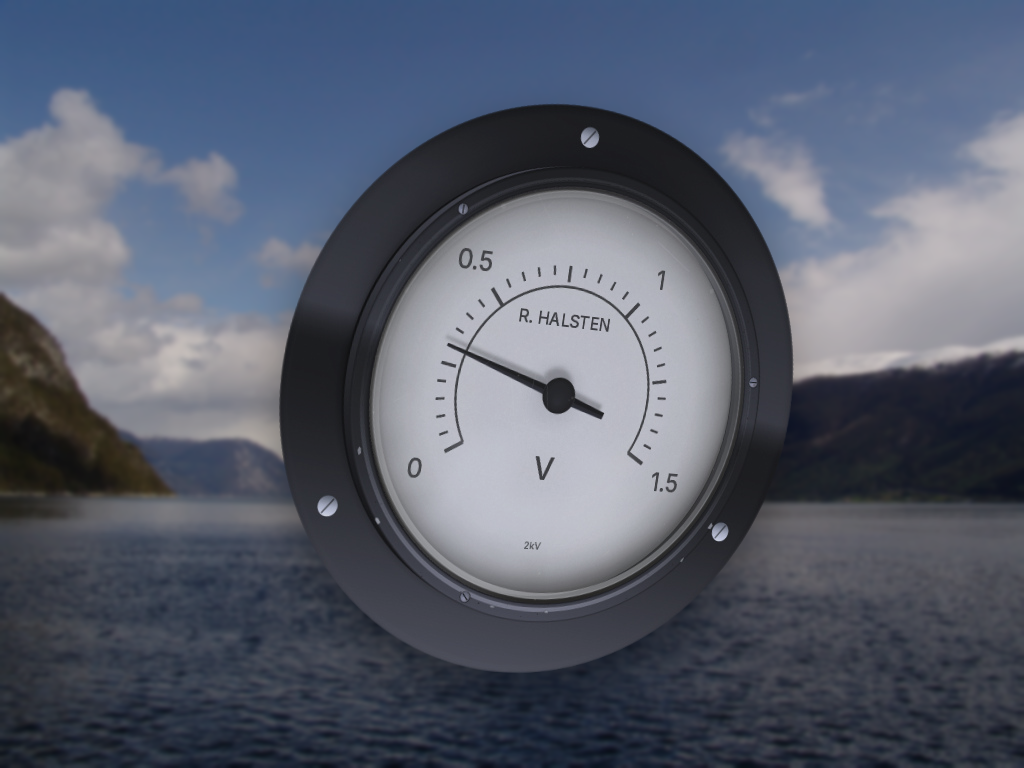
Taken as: value=0.3 unit=V
